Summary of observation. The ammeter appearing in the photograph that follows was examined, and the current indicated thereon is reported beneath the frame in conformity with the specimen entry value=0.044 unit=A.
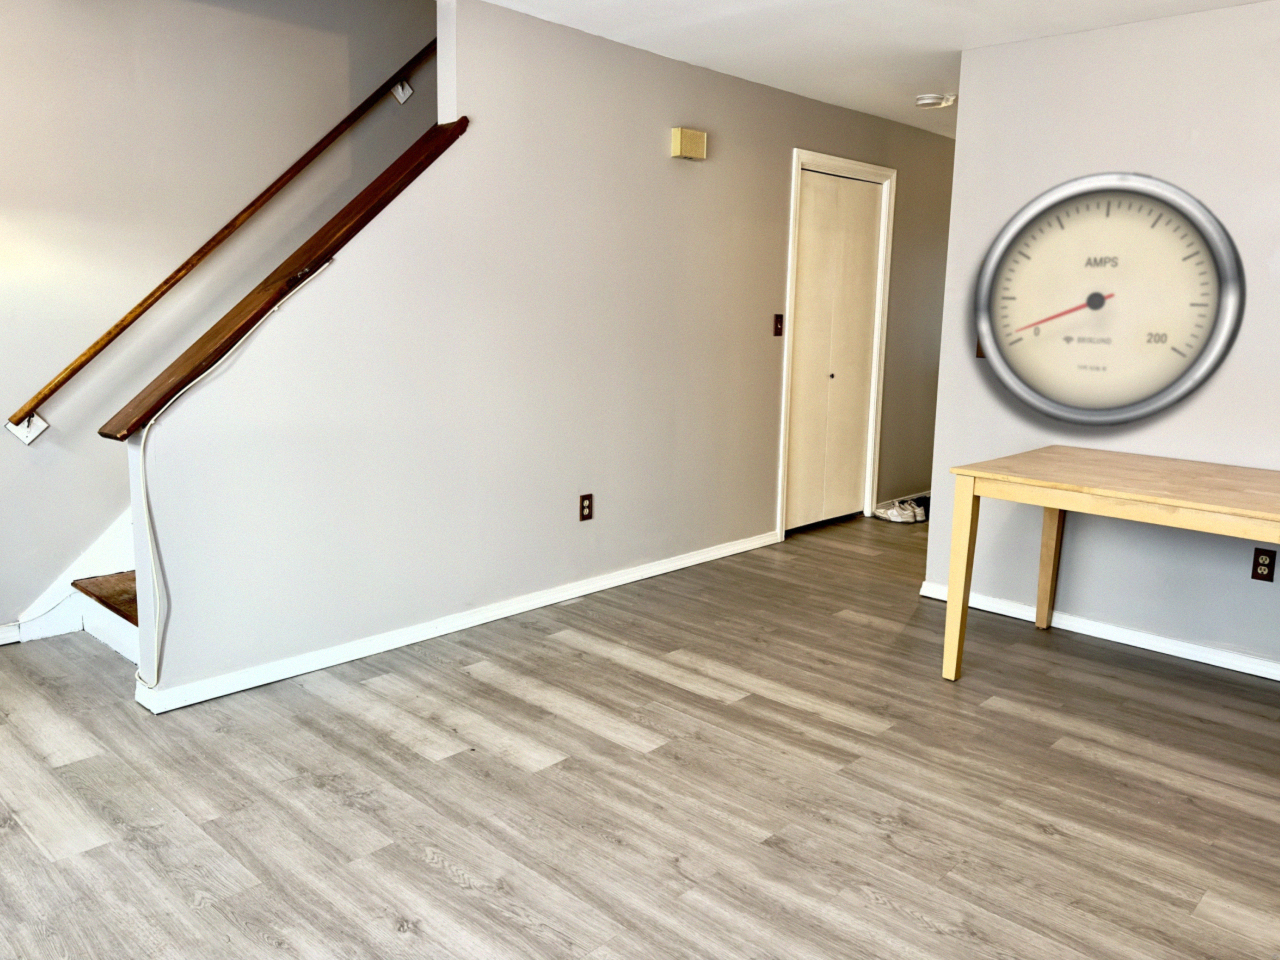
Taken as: value=5 unit=A
